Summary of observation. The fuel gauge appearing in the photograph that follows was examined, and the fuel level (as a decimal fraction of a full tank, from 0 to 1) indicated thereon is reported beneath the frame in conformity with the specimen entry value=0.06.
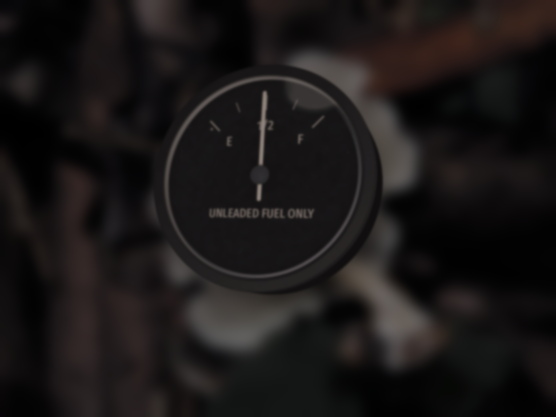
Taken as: value=0.5
